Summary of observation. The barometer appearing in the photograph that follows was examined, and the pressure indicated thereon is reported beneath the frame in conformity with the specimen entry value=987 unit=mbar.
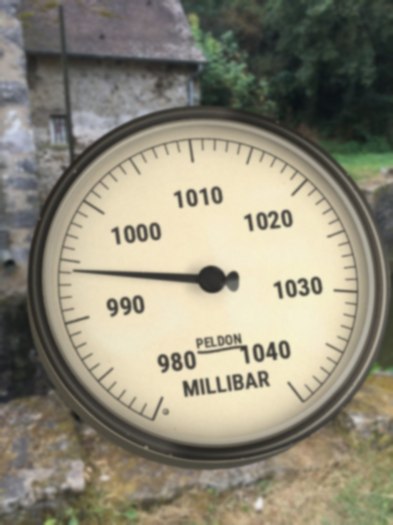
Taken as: value=994 unit=mbar
